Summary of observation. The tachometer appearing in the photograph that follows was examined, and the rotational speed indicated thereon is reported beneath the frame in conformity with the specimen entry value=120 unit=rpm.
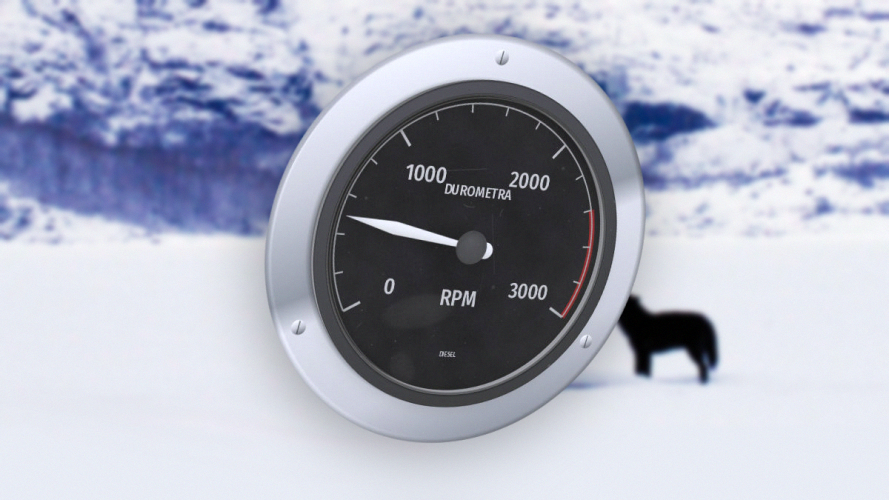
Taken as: value=500 unit=rpm
